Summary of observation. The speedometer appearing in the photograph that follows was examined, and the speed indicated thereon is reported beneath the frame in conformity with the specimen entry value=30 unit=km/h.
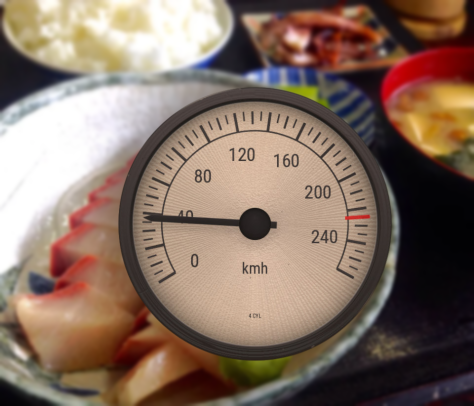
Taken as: value=37.5 unit=km/h
